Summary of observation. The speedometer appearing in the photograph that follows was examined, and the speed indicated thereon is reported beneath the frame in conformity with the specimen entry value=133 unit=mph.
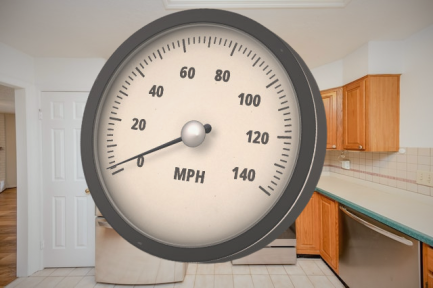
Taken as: value=2 unit=mph
